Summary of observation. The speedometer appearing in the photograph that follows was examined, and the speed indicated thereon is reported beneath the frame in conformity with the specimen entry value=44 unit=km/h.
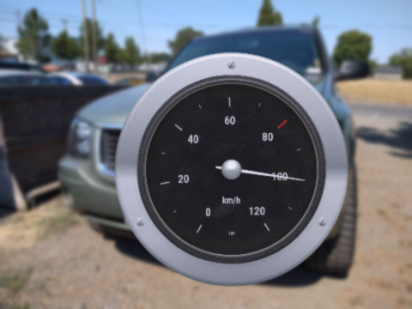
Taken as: value=100 unit=km/h
